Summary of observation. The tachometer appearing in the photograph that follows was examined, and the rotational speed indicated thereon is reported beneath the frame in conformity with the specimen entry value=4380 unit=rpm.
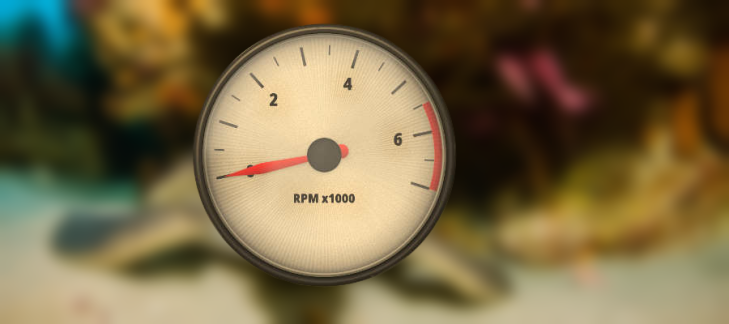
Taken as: value=0 unit=rpm
